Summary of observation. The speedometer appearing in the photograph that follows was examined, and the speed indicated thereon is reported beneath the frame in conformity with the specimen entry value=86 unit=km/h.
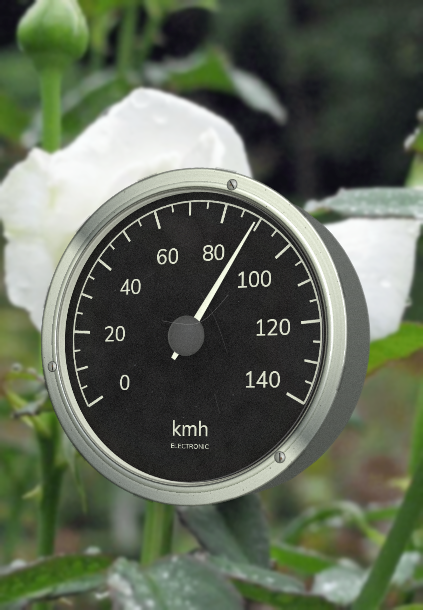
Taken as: value=90 unit=km/h
